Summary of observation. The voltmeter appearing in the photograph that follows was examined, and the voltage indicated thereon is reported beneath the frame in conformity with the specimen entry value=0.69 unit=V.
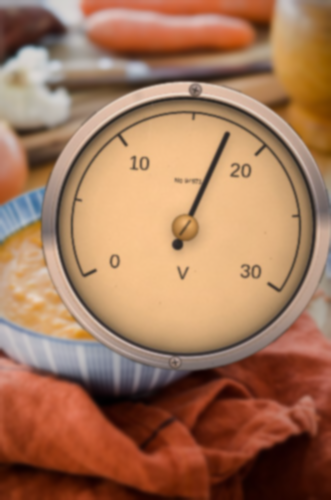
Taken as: value=17.5 unit=V
